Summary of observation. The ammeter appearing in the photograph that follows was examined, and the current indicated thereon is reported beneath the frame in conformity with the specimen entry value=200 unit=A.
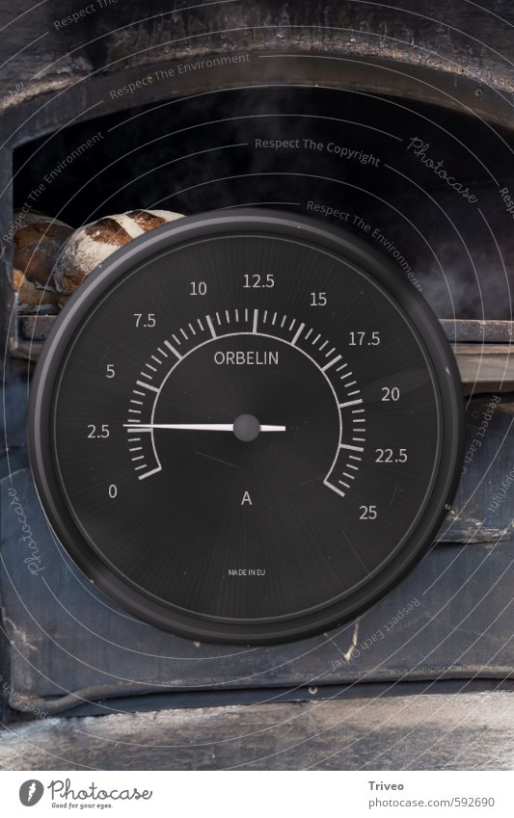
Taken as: value=2.75 unit=A
